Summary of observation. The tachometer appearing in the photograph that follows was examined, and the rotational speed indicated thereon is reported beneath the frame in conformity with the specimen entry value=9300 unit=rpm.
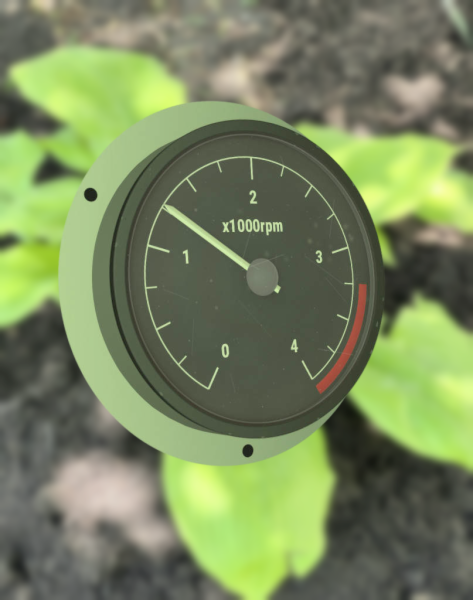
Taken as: value=1250 unit=rpm
